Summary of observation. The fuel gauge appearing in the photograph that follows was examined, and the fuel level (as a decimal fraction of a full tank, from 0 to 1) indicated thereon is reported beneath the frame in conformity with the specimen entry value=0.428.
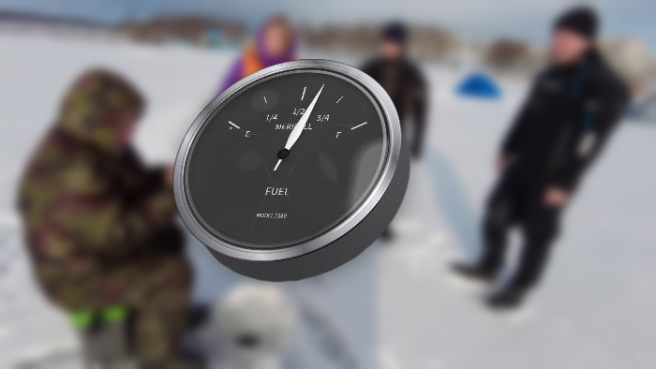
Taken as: value=0.625
